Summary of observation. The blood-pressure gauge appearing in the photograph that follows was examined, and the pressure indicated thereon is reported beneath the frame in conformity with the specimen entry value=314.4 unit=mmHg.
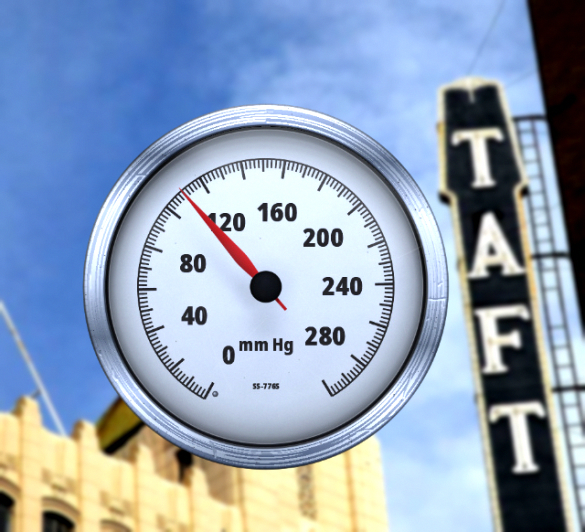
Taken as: value=110 unit=mmHg
